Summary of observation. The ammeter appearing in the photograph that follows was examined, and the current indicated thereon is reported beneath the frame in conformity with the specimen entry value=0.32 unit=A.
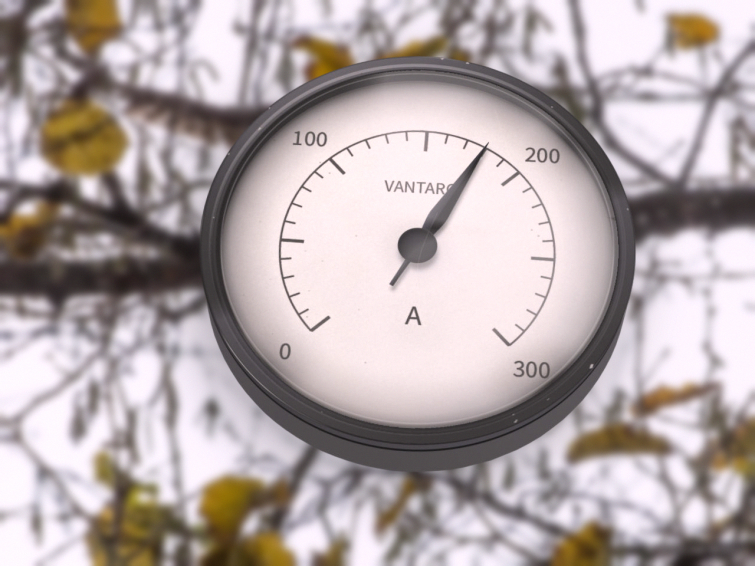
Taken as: value=180 unit=A
